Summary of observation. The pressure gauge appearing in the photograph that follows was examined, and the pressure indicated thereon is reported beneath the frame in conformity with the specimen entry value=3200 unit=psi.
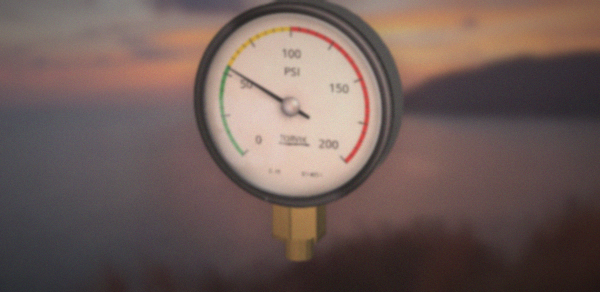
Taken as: value=55 unit=psi
